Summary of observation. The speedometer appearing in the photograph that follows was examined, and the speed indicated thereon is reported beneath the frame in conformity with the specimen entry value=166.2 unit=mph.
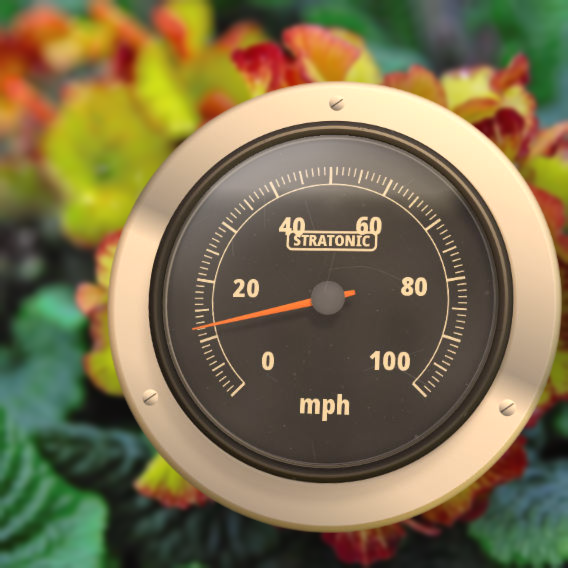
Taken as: value=12 unit=mph
